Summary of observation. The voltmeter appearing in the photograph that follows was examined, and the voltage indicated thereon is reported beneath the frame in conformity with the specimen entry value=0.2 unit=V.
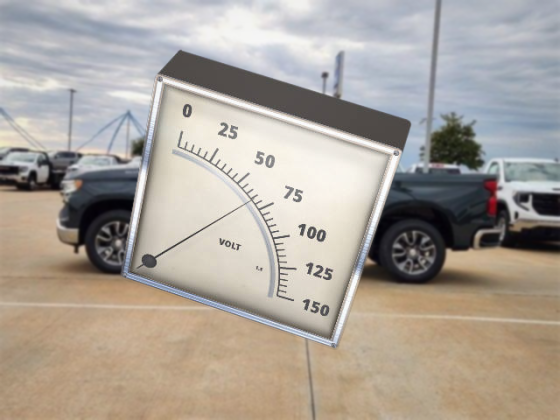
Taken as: value=65 unit=V
